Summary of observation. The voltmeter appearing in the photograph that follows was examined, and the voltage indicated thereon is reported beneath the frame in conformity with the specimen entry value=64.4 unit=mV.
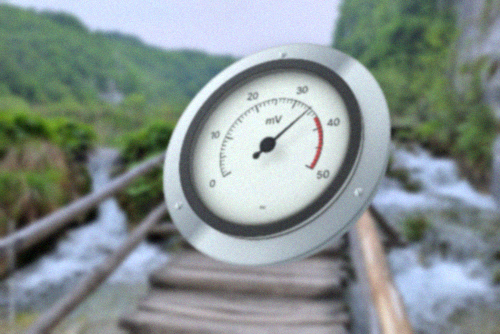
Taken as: value=35 unit=mV
